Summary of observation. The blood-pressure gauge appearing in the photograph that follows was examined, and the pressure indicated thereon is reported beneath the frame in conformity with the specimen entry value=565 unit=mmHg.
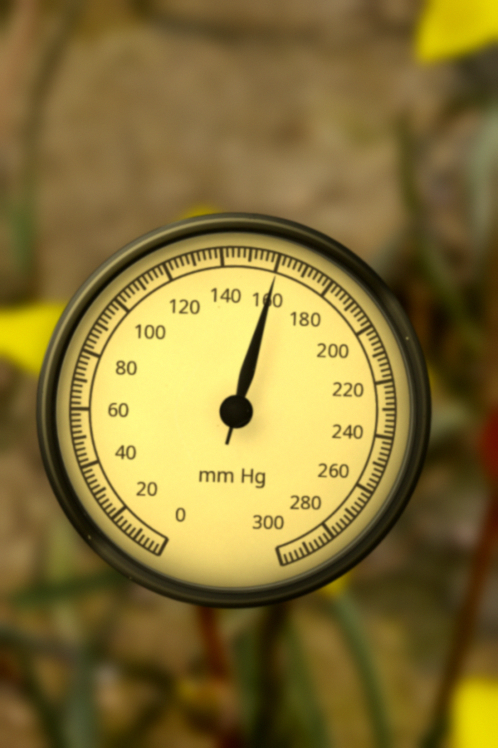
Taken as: value=160 unit=mmHg
